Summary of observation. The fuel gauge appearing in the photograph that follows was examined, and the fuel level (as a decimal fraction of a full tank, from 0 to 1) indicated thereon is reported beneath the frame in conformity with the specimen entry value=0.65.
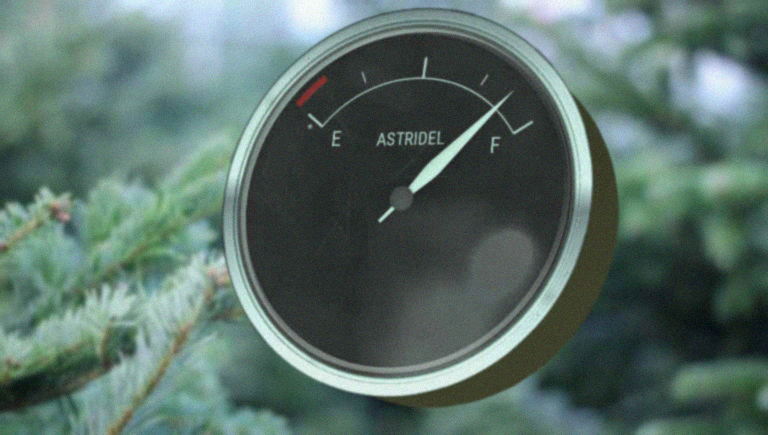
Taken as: value=0.875
